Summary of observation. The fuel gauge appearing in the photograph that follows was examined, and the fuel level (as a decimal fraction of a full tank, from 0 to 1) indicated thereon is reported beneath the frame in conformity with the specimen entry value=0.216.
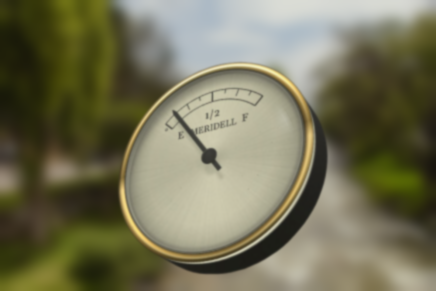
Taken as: value=0.125
